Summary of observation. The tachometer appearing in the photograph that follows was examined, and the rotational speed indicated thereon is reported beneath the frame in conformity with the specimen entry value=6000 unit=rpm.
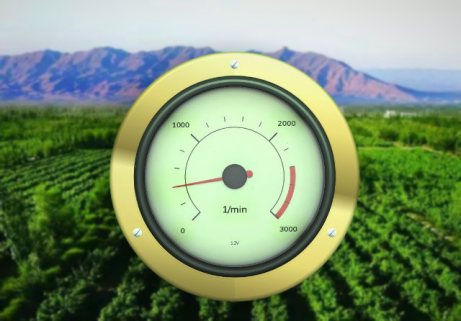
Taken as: value=400 unit=rpm
